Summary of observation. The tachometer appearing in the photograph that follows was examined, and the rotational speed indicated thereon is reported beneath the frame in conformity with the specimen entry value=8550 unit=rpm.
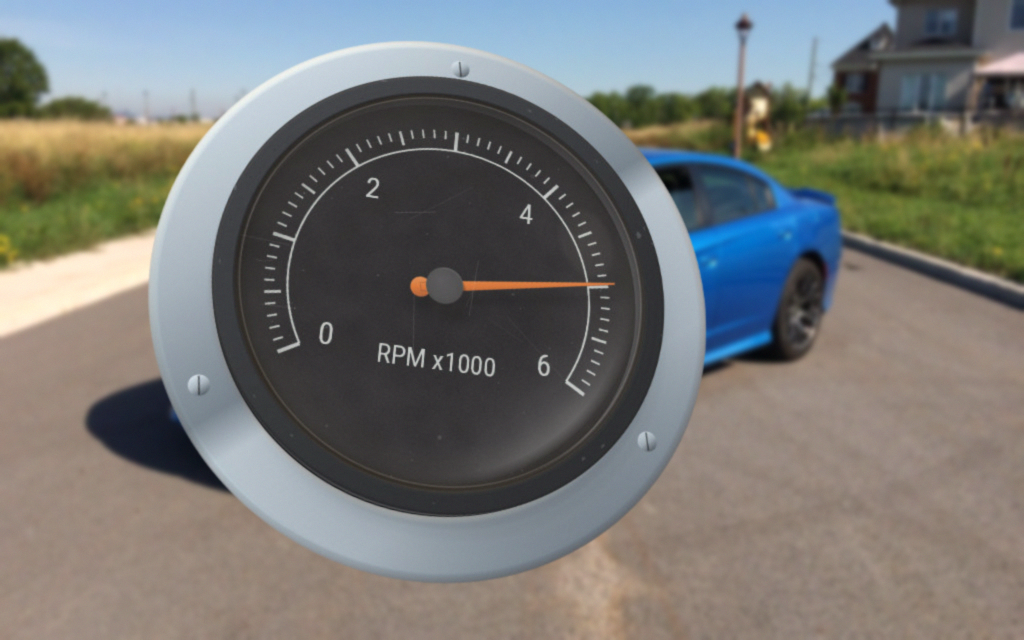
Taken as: value=5000 unit=rpm
